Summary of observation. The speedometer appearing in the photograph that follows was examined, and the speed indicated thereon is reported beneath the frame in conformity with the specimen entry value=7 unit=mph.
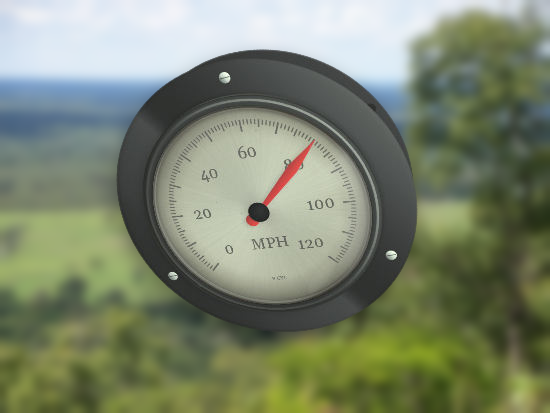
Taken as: value=80 unit=mph
